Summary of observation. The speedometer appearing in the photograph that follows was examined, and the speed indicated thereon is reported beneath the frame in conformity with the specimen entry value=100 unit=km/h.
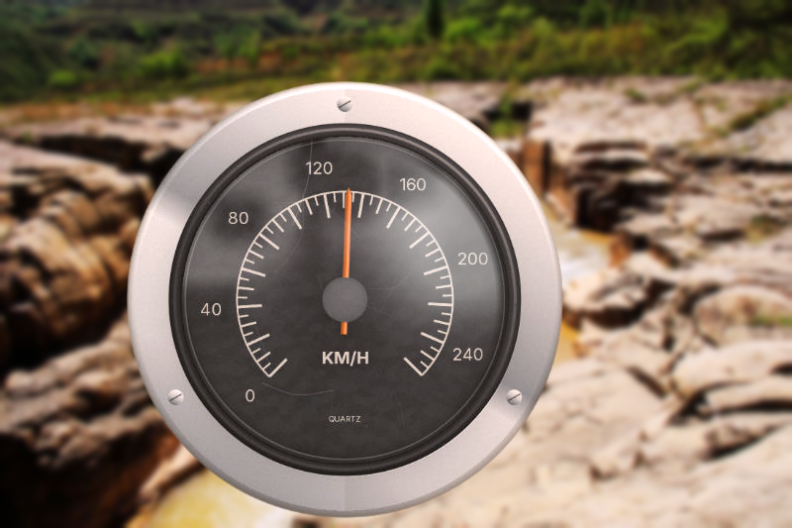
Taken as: value=132.5 unit=km/h
